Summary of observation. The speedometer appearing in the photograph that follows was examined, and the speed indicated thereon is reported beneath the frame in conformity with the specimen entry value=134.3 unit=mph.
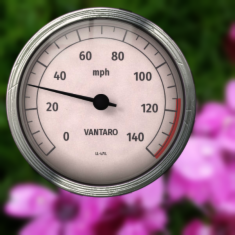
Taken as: value=30 unit=mph
